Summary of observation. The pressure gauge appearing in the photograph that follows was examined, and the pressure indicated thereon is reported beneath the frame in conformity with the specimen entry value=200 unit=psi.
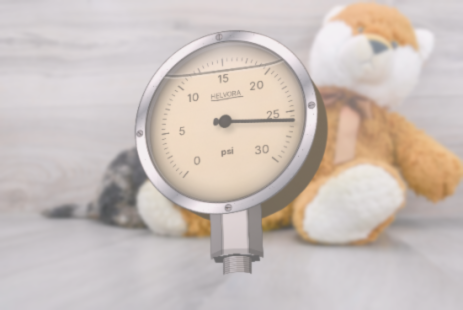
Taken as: value=26 unit=psi
